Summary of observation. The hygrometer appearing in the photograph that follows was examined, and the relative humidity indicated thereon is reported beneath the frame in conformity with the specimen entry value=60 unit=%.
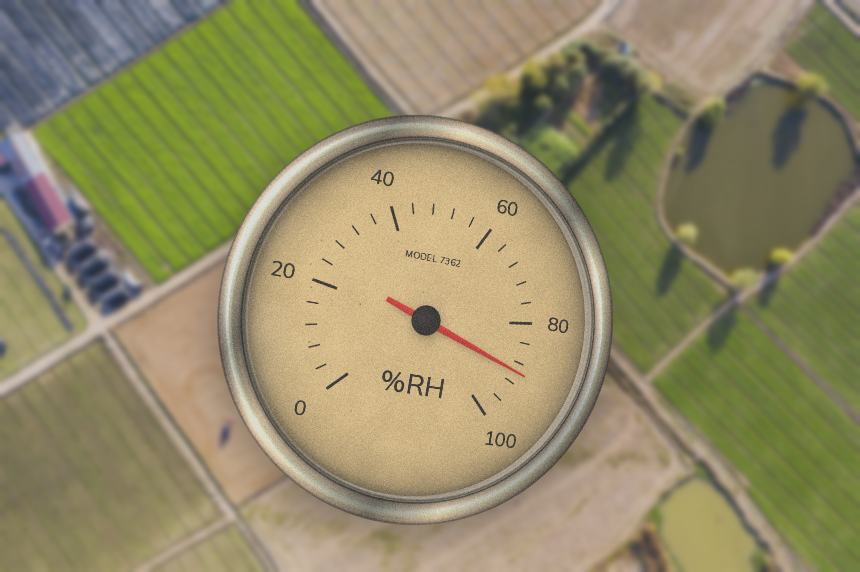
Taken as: value=90 unit=%
